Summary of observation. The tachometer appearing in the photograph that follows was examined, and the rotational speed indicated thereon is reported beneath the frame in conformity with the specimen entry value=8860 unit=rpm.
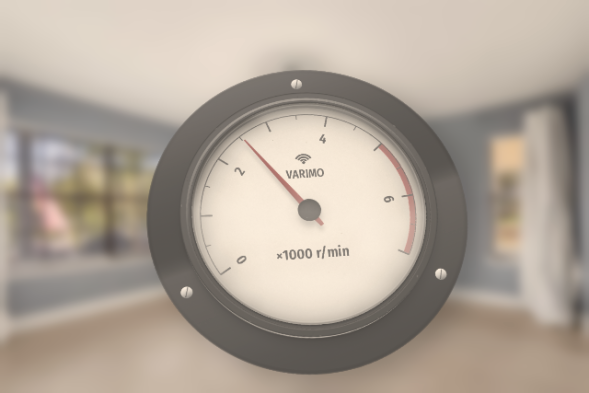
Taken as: value=2500 unit=rpm
